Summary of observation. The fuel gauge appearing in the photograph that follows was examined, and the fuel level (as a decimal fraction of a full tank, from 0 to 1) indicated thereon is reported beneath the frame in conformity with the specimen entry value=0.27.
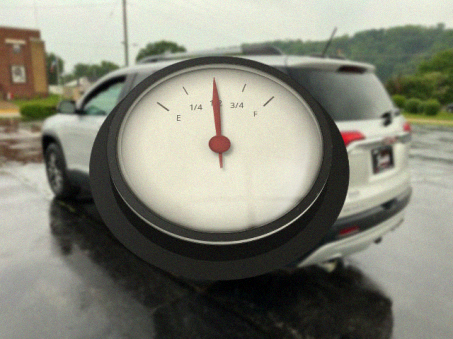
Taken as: value=0.5
